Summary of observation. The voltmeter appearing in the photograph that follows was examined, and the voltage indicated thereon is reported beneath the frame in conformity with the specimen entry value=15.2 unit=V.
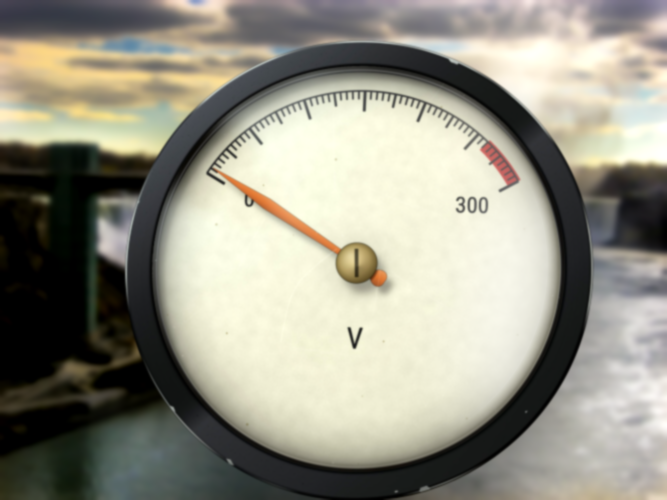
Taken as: value=5 unit=V
